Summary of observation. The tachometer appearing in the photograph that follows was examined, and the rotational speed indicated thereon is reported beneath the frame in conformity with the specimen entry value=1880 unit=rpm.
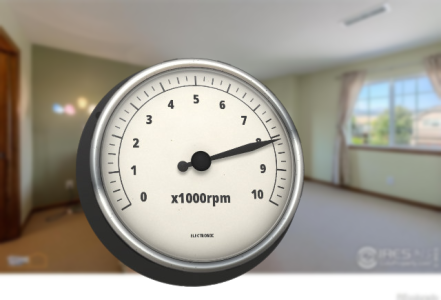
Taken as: value=8125 unit=rpm
